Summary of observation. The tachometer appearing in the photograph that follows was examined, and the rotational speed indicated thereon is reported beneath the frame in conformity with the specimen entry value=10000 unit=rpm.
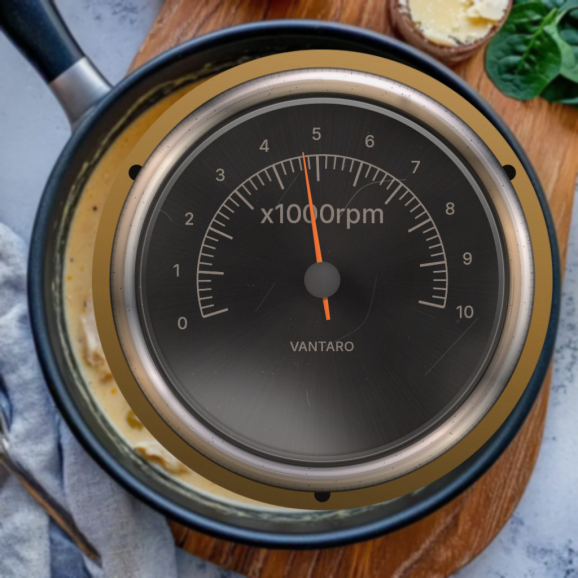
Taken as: value=4700 unit=rpm
